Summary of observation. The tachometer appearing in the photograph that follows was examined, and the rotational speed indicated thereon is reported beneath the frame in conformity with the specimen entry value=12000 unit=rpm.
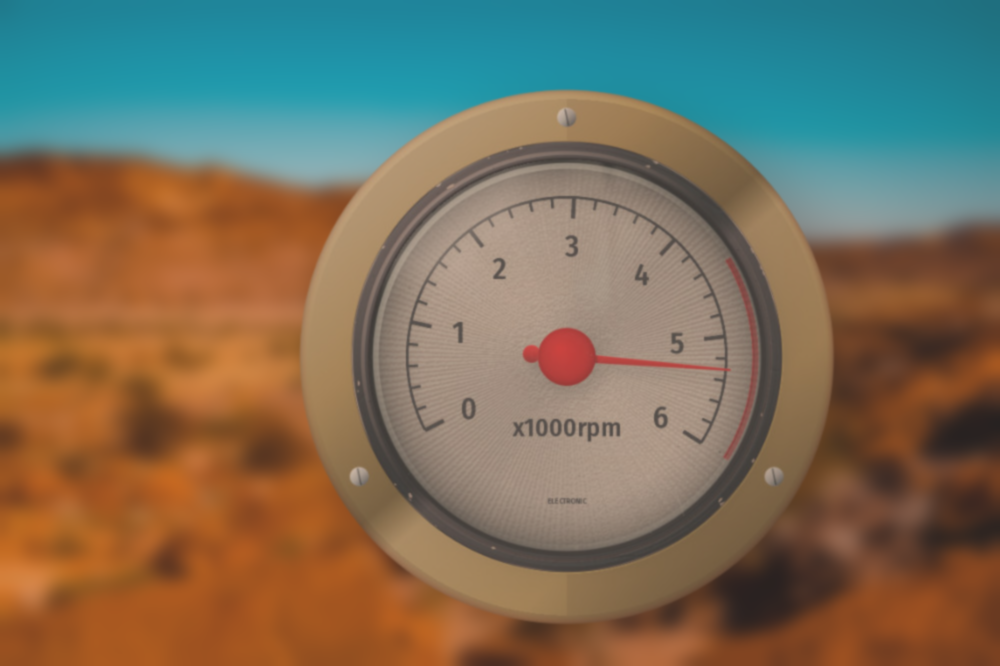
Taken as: value=5300 unit=rpm
